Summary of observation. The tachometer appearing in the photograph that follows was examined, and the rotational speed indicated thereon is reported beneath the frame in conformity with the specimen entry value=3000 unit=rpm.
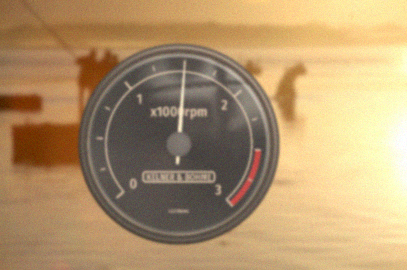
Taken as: value=1500 unit=rpm
